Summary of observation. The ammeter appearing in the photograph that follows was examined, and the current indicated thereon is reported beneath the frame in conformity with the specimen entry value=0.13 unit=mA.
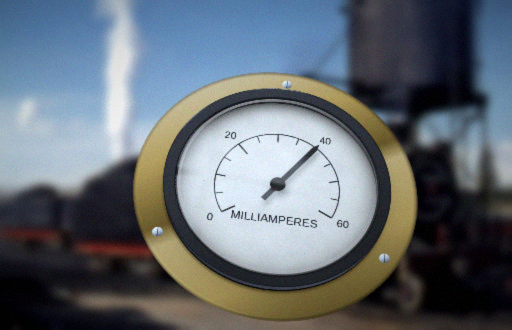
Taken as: value=40 unit=mA
